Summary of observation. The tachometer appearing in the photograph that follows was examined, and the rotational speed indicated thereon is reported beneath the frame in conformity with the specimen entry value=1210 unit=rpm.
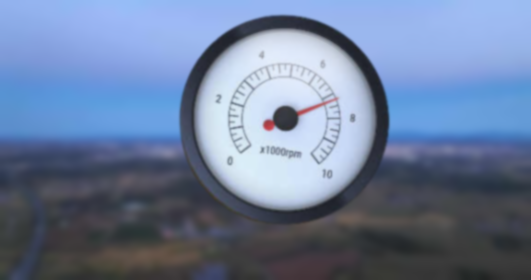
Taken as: value=7250 unit=rpm
